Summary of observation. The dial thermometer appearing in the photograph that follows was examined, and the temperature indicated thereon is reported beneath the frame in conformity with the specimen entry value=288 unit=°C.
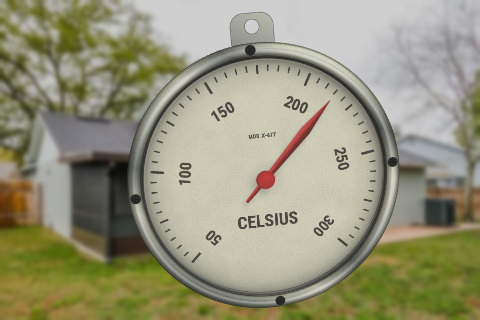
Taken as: value=215 unit=°C
